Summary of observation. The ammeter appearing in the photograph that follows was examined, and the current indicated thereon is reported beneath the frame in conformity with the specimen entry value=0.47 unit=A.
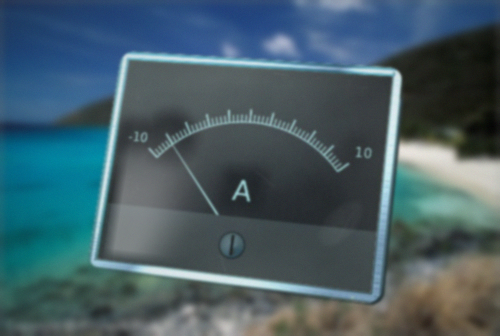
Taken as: value=-8 unit=A
